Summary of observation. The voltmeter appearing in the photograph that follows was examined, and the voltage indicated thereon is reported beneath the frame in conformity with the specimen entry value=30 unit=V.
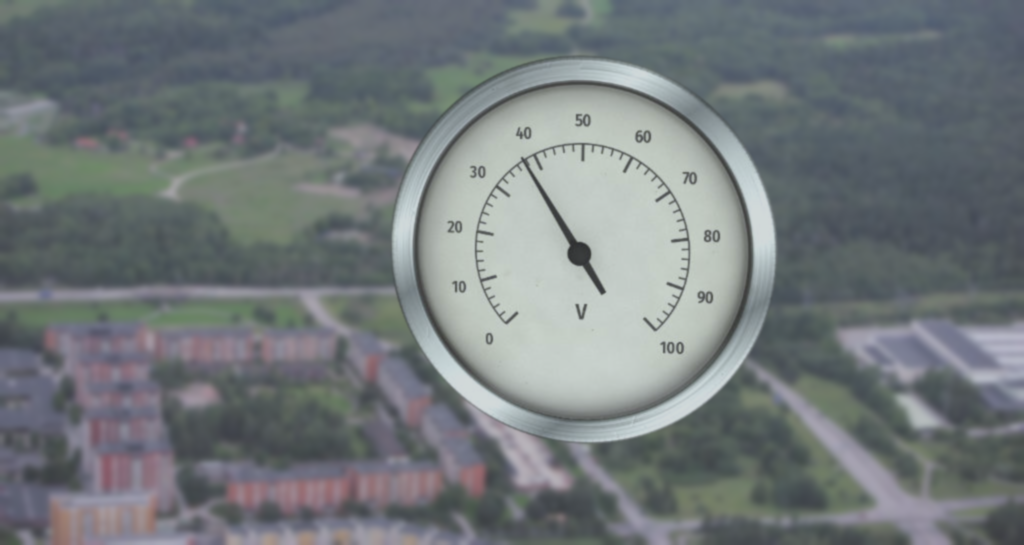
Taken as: value=38 unit=V
